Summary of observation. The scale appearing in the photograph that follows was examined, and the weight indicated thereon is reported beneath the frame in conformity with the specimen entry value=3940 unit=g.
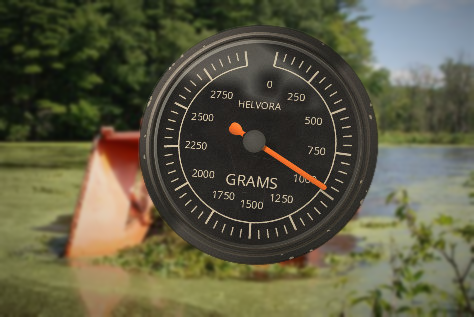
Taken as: value=975 unit=g
